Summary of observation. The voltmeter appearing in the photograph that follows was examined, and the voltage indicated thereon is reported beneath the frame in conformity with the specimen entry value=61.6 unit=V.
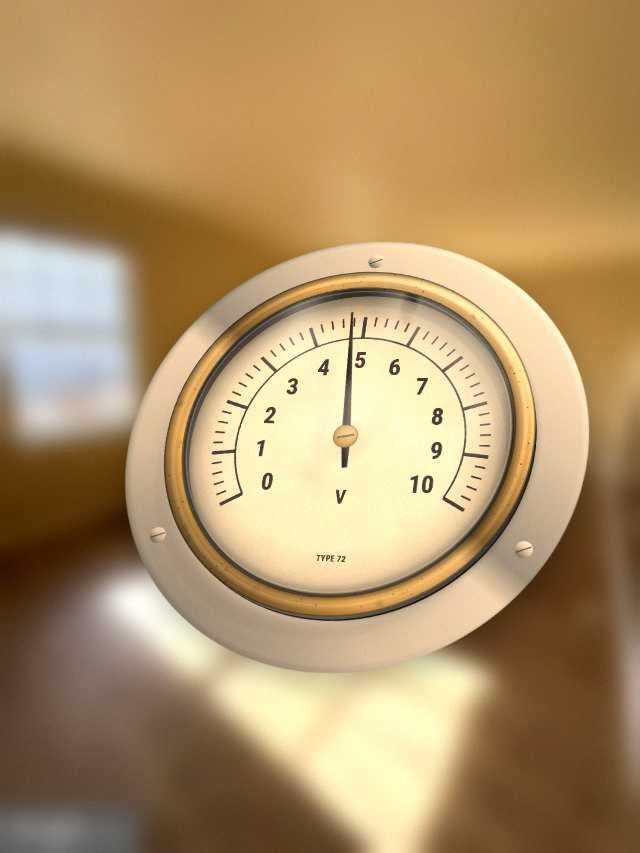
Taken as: value=4.8 unit=V
